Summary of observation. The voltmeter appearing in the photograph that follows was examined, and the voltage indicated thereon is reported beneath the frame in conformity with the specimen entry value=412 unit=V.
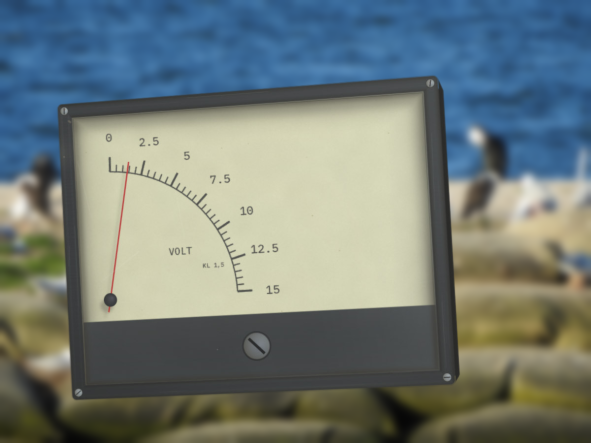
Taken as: value=1.5 unit=V
